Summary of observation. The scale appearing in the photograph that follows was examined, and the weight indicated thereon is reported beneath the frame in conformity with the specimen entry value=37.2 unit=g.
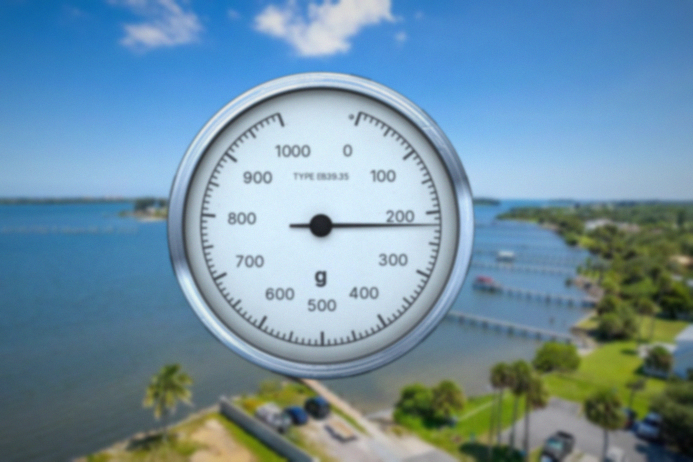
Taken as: value=220 unit=g
